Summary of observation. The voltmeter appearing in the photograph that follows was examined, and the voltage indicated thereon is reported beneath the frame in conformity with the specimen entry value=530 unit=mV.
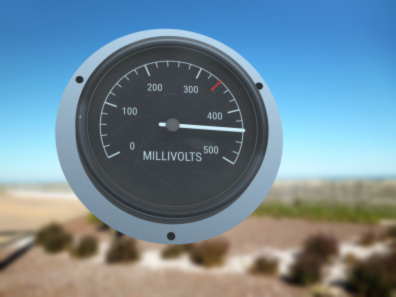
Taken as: value=440 unit=mV
